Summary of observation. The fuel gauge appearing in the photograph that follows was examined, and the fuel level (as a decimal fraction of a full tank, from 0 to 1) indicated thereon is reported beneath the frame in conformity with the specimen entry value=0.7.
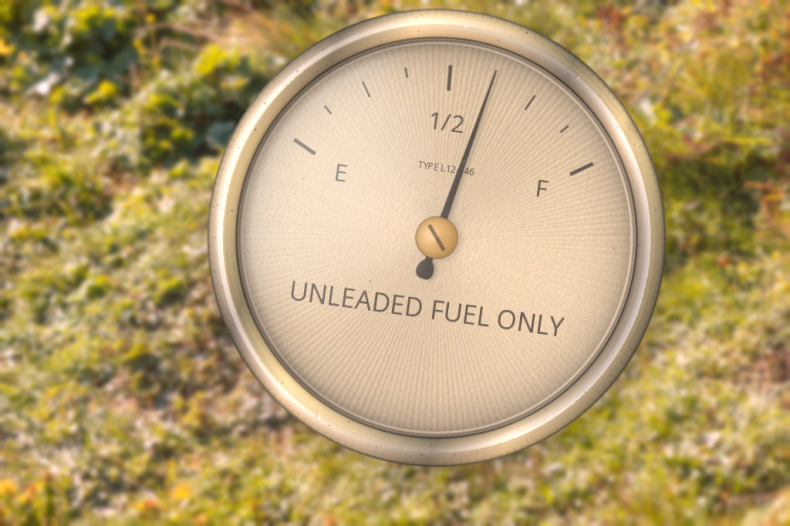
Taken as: value=0.625
